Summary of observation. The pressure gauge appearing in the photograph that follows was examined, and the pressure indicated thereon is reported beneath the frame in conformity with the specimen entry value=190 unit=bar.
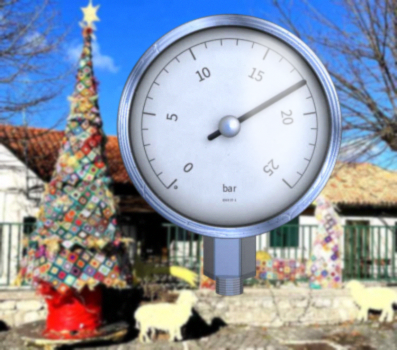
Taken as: value=18 unit=bar
